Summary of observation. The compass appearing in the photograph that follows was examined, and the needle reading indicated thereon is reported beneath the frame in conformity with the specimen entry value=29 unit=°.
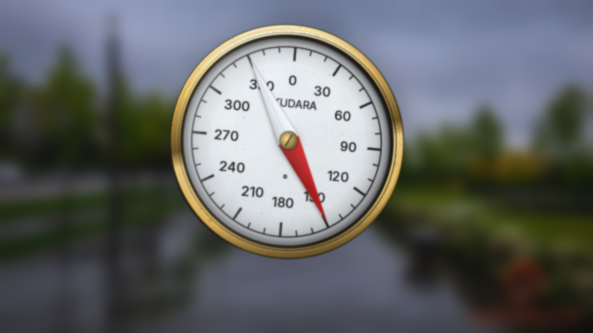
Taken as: value=150 unit=°
